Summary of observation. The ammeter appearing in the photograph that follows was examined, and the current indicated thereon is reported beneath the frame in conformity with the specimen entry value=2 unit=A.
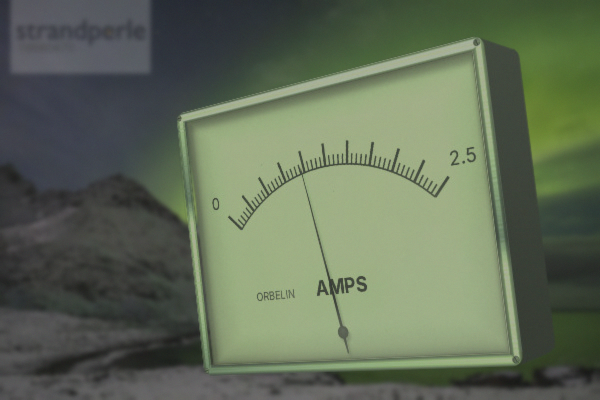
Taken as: value=1 unit=A
